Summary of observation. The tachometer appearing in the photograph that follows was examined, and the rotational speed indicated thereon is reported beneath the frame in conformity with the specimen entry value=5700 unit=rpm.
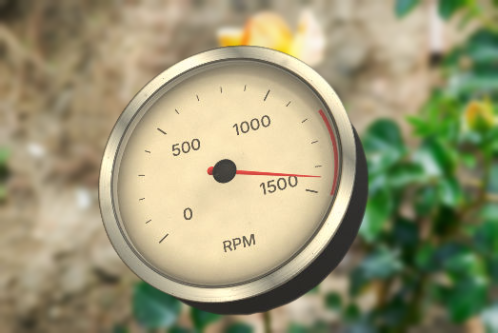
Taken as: value=1450 unit=rpm
